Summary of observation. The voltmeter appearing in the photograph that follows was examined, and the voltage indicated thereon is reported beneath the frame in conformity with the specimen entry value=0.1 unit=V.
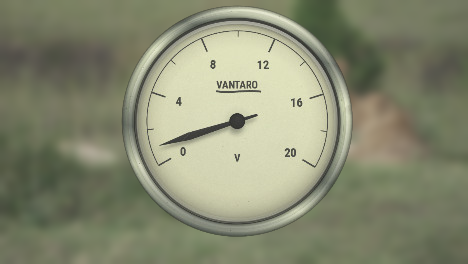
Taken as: value=1 unit=V
